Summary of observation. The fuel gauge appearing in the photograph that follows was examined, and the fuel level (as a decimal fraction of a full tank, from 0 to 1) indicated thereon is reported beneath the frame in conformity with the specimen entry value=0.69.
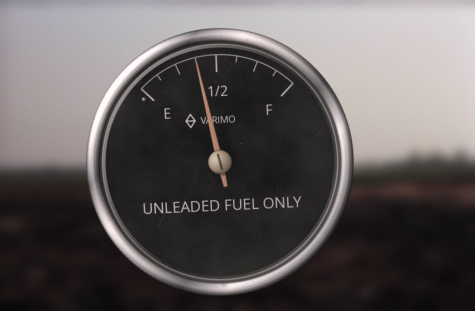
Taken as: value=0.375
